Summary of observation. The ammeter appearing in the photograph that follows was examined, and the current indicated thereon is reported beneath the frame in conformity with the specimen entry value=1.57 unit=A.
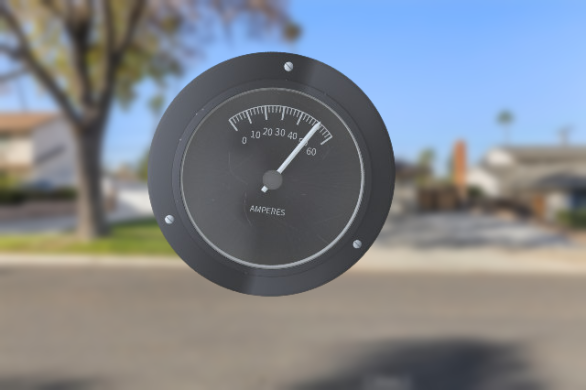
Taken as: value=50 unit=A
